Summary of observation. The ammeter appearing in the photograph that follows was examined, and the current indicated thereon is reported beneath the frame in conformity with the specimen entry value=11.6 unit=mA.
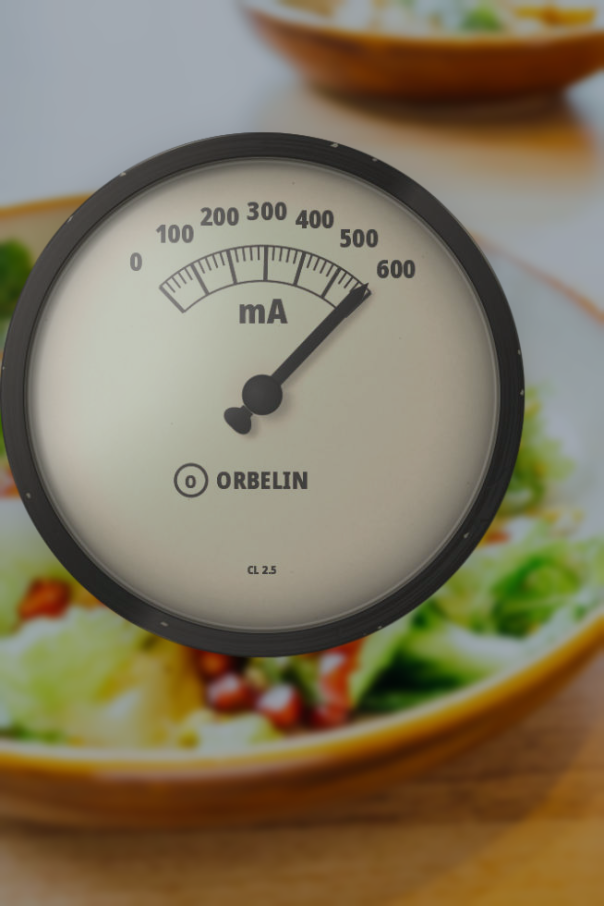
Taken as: value=580 unit=mA
